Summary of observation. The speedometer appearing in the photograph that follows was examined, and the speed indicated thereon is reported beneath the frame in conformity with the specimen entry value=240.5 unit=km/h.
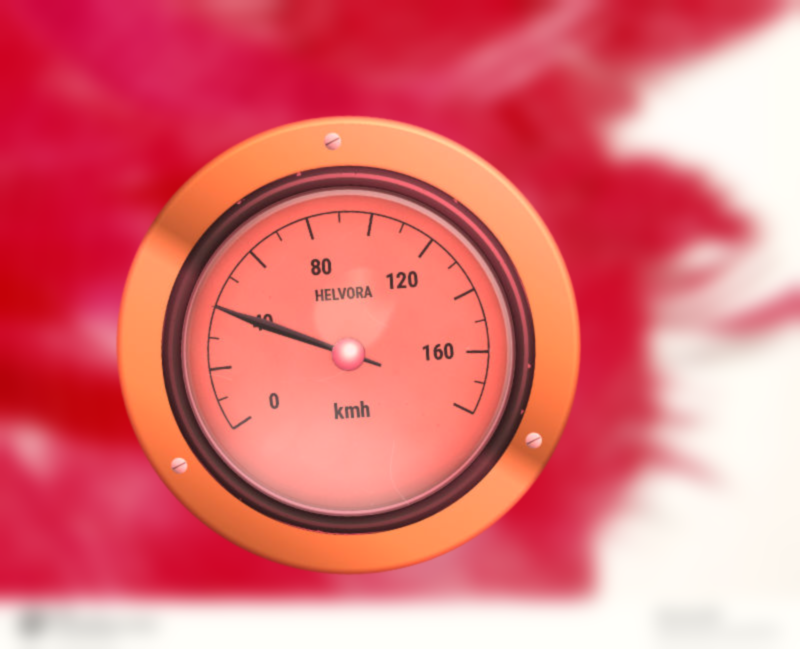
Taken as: value=40 unit=km/h
